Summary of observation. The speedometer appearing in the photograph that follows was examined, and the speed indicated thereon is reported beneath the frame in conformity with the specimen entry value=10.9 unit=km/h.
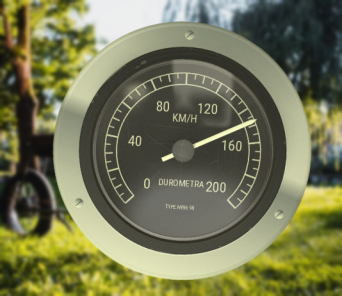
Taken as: value=147.5 unit=km/h
